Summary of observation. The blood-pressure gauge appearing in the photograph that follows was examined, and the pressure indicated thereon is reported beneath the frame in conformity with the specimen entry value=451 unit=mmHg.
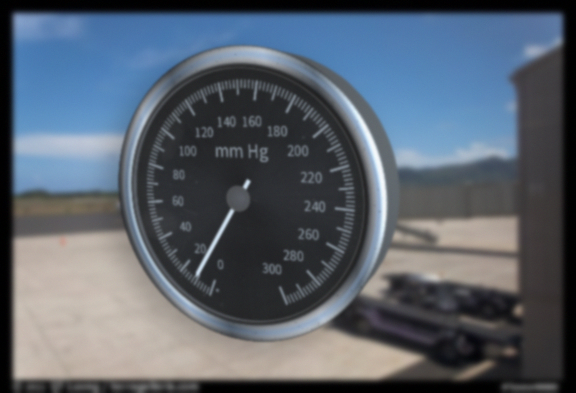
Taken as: value=10 unit=mmHg
